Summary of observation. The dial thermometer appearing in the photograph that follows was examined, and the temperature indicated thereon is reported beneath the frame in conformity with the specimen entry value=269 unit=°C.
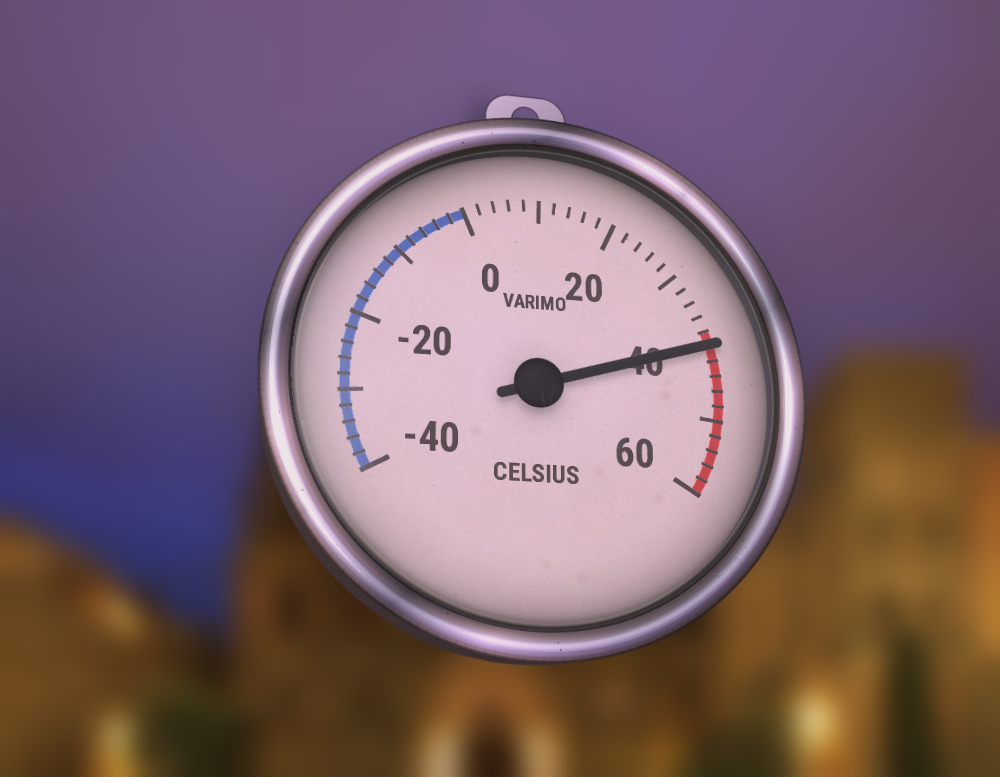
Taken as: value=40 unit=°C
